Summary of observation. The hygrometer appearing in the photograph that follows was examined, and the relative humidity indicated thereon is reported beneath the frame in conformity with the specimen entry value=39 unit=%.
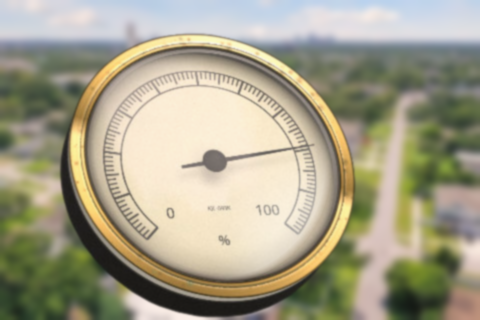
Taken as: value=80 unit=%
